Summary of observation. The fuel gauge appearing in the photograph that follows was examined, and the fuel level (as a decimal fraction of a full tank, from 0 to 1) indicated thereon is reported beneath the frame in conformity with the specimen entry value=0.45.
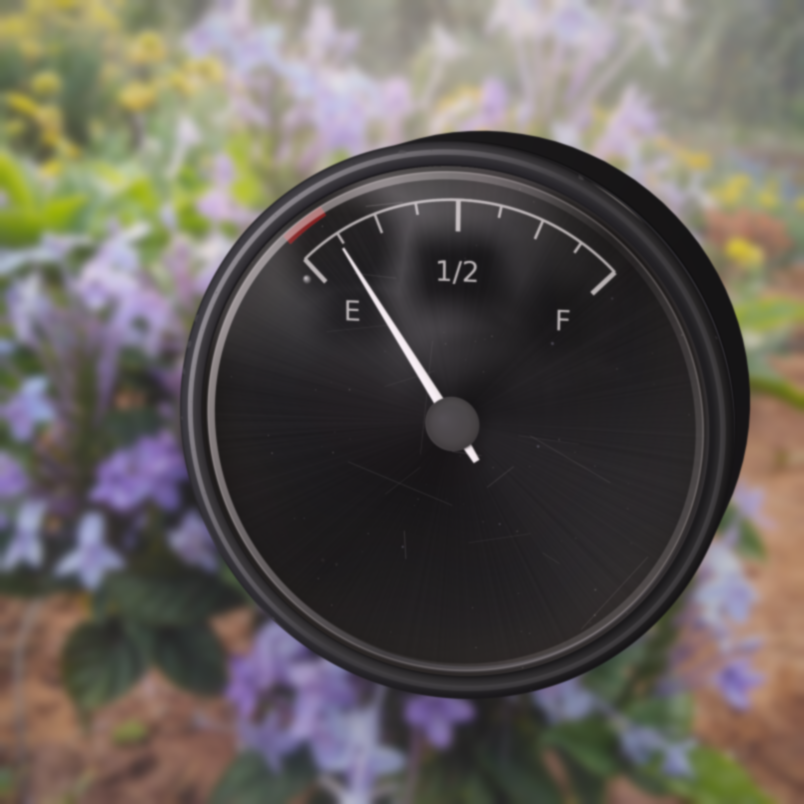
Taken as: value=0.125
